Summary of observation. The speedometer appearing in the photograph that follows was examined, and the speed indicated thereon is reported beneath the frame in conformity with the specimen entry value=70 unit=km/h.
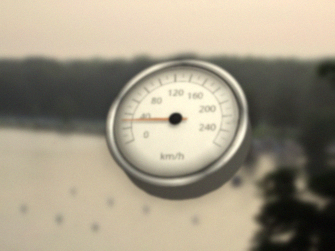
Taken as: value=30 unit=km/h
